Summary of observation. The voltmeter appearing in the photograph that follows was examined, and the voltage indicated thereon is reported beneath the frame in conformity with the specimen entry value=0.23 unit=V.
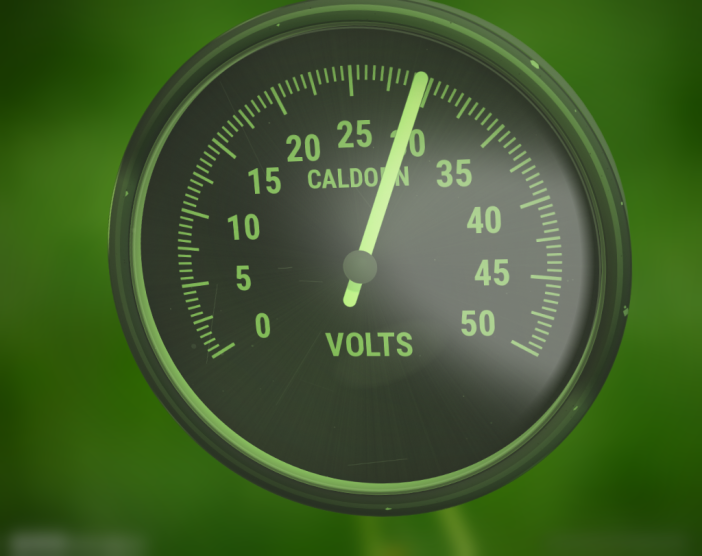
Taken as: value=29.5 unit=V
